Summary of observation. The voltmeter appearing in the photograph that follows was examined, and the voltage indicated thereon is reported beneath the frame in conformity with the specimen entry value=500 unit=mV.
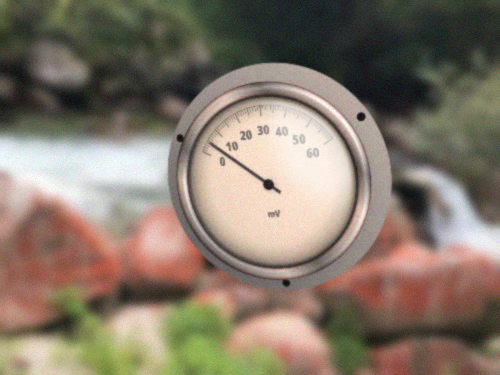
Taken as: value=5 unit=mV
